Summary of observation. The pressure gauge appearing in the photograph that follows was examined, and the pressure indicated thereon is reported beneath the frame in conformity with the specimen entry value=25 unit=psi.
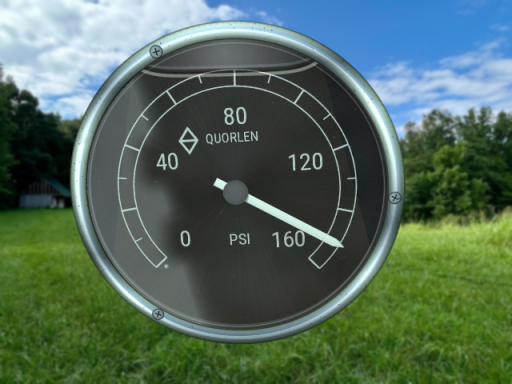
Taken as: value=150 unit=psi
